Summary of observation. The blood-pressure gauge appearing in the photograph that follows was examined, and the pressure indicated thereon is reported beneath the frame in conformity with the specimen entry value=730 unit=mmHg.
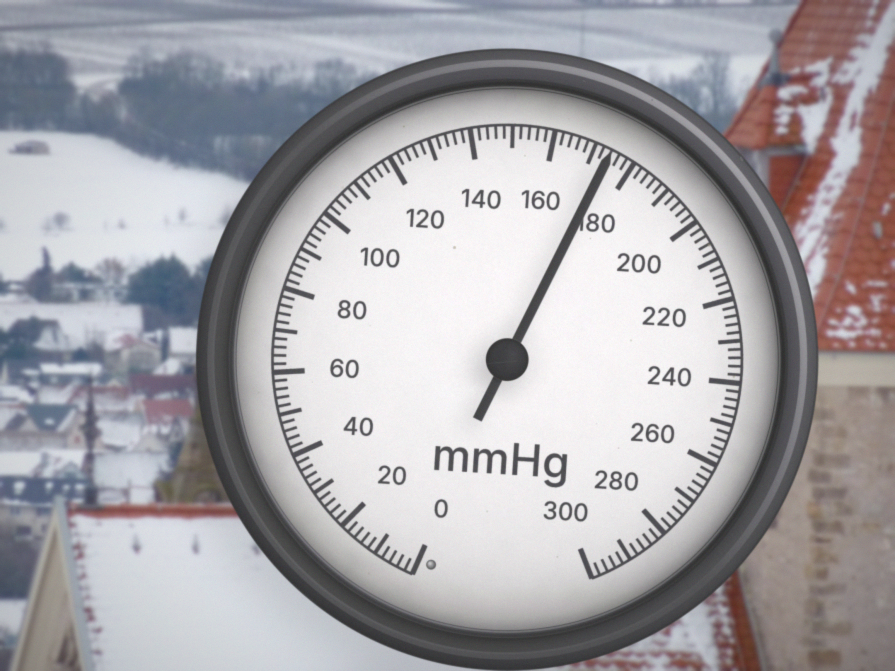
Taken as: value=174 unit=mmHg
